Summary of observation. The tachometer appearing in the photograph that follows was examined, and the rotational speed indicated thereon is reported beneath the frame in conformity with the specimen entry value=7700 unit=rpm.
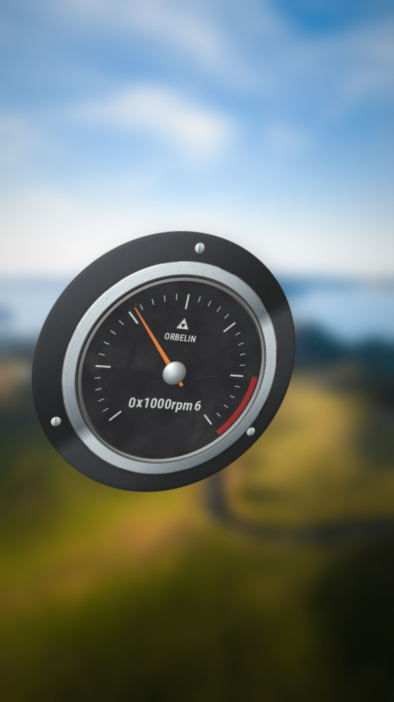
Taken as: value=2100 unit=rpm
